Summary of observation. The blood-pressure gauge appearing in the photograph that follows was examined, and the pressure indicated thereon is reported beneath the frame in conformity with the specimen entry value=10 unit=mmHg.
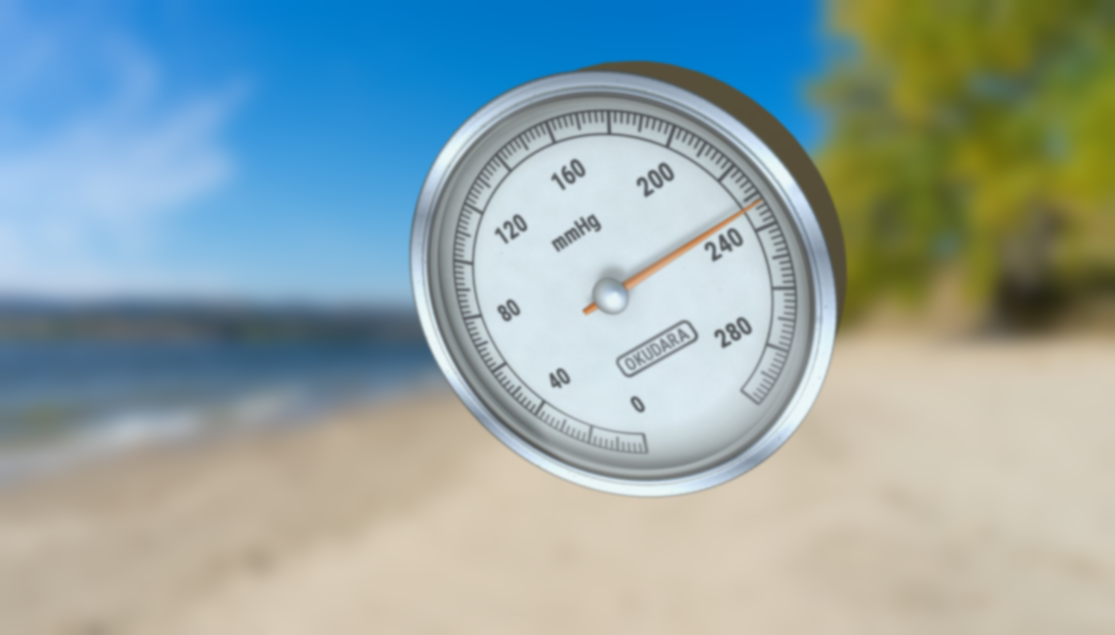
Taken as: value=232 unit=mmHg
